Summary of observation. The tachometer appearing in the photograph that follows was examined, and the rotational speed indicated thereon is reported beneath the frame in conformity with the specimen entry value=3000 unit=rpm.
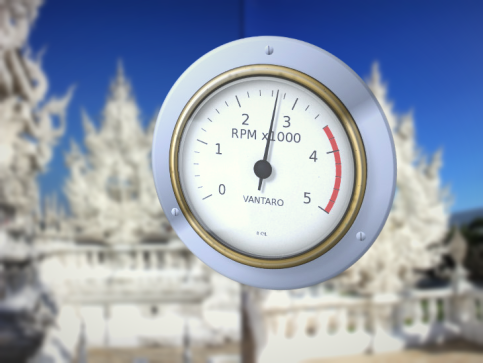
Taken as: value=2700 unit=rpm
